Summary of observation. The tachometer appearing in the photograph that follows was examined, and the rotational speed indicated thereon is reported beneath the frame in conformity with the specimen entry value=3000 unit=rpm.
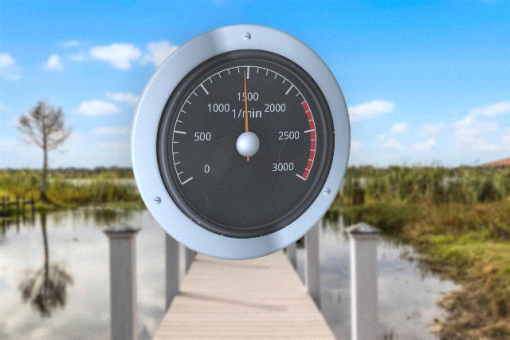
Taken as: value=1450 unit=rpm
